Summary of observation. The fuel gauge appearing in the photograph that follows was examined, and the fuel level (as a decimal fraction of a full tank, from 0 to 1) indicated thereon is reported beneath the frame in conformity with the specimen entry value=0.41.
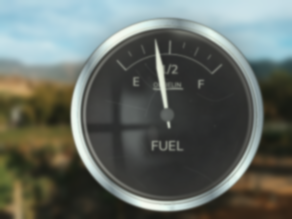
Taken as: value=0.375
